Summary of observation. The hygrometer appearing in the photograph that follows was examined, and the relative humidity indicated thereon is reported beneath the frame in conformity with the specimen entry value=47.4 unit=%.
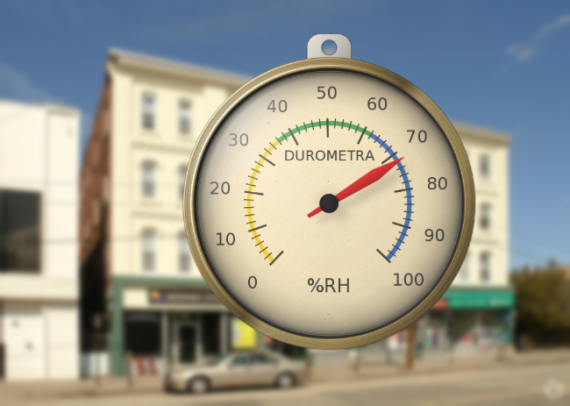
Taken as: value=72 unit=%
